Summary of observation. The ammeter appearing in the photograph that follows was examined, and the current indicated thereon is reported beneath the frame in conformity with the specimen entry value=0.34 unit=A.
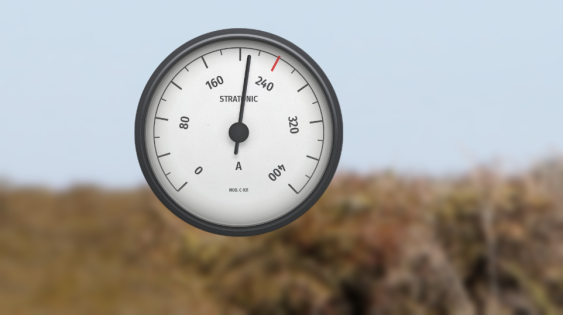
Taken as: value=210 unit=A
